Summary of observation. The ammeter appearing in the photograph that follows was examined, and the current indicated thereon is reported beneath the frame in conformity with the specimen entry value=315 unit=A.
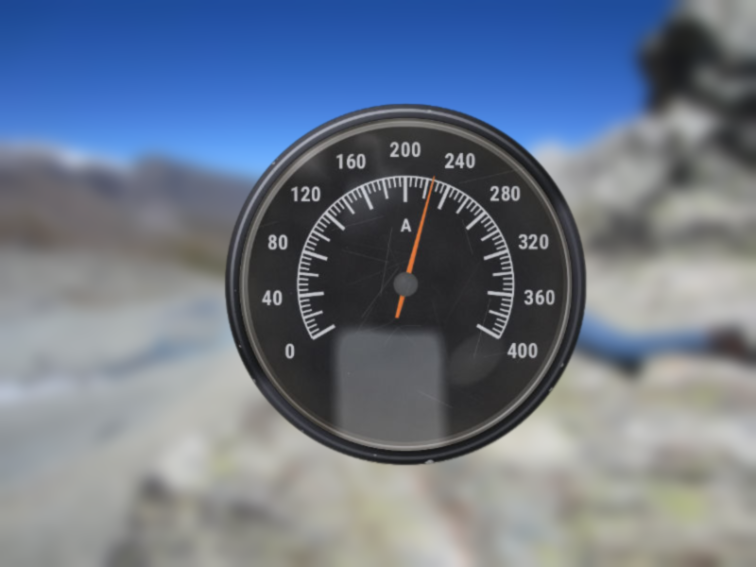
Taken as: value=225 unit=A
